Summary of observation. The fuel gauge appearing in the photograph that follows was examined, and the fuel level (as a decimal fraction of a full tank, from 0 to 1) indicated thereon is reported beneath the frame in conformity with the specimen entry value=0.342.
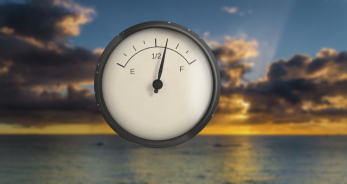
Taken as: value=0.625
